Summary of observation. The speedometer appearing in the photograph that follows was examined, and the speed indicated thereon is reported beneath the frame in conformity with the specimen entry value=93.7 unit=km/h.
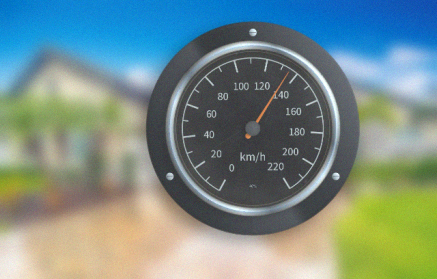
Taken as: value=135 unit=km/h
